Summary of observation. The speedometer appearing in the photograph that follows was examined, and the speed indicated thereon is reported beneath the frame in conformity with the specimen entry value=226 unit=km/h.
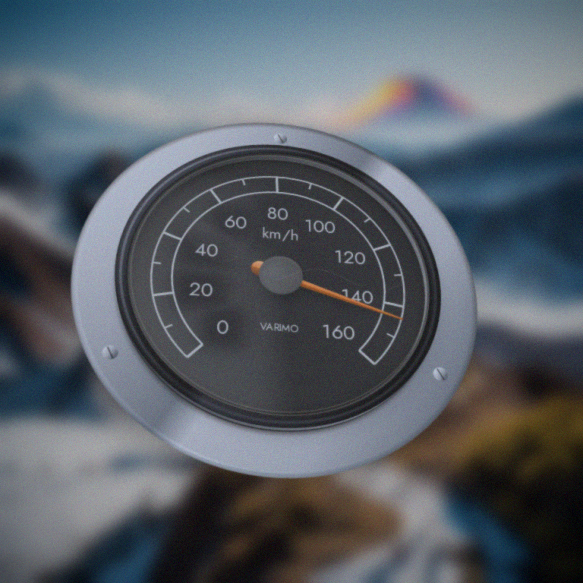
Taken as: value=145 unit=km/h
